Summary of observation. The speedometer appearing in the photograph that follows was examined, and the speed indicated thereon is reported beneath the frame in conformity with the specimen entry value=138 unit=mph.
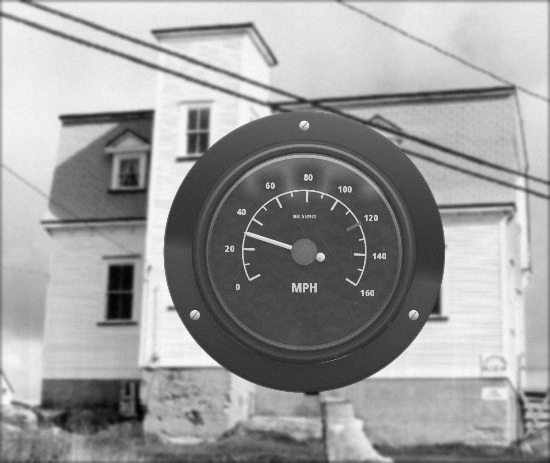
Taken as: value=30 unit=mph
